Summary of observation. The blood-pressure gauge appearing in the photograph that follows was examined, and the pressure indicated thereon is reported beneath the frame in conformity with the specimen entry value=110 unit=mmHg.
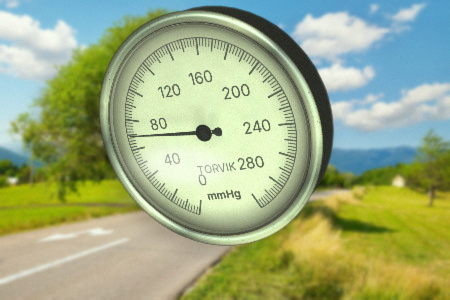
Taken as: value=70 unit=mmHg
